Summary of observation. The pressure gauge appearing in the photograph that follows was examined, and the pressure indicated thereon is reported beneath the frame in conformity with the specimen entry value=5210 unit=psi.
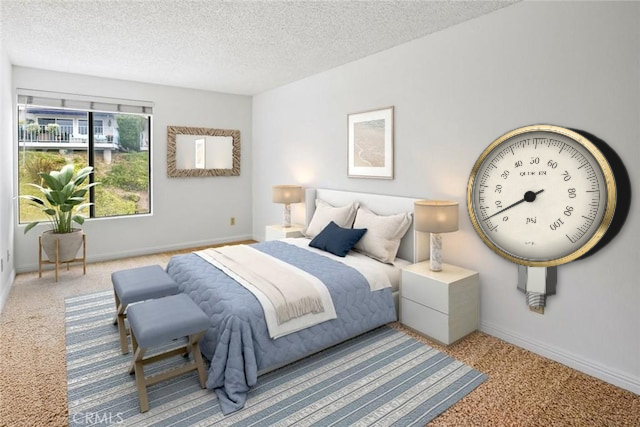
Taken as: value=5 unit=psi
